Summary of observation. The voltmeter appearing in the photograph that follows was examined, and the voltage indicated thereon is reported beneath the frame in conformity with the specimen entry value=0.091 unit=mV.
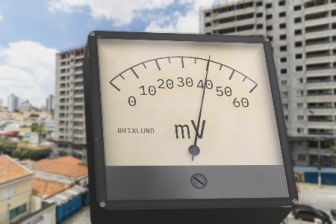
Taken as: value=40 unit=mV
